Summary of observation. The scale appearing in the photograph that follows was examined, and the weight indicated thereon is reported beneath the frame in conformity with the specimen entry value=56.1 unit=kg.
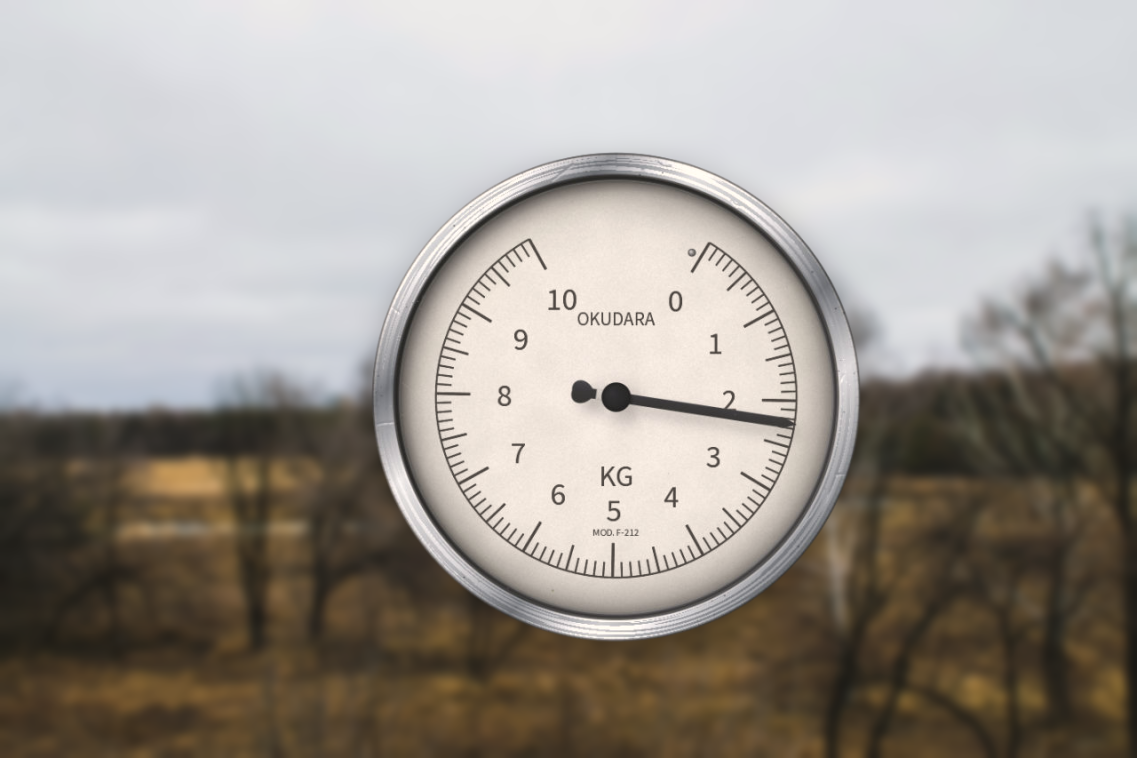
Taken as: value=2.25 unit=kg
